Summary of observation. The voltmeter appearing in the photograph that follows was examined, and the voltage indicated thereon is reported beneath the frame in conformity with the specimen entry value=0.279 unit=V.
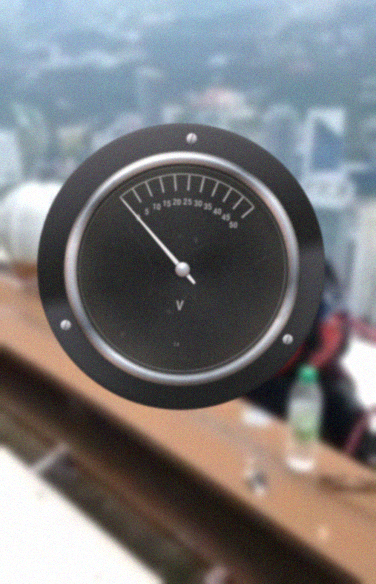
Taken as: value=0 unit=V
